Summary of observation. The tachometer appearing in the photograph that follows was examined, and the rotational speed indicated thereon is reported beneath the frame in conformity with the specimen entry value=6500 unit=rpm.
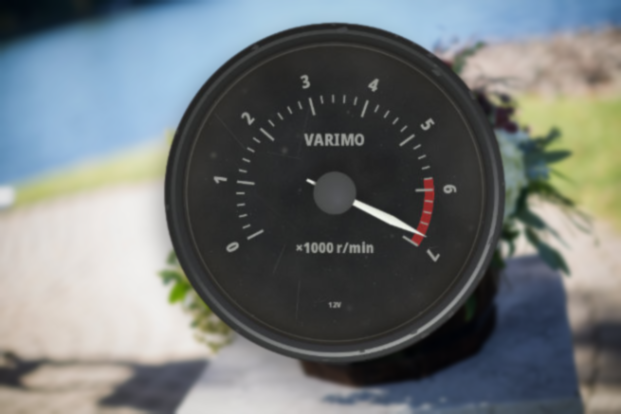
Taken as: value=6800 unit=rpm
